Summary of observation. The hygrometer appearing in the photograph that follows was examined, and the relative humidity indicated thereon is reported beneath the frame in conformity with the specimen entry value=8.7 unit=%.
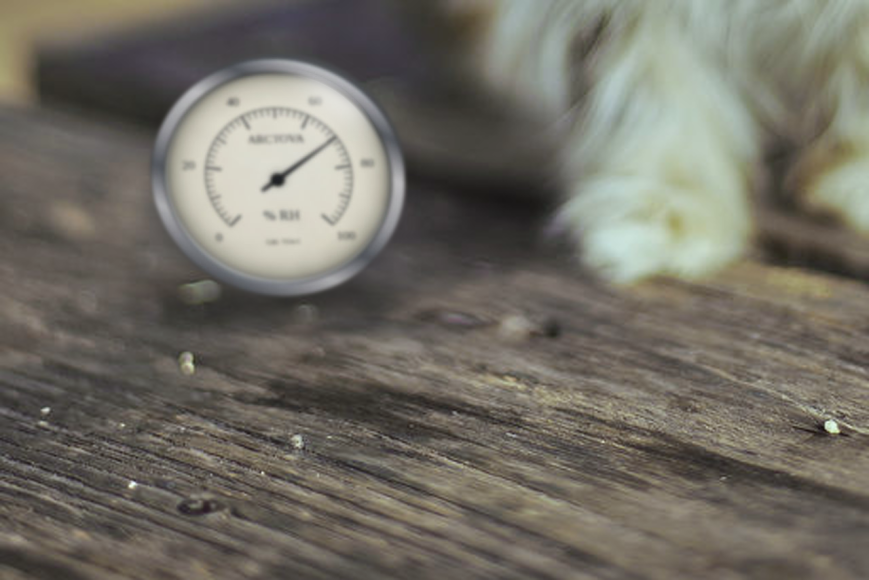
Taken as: value=70 unit=%
